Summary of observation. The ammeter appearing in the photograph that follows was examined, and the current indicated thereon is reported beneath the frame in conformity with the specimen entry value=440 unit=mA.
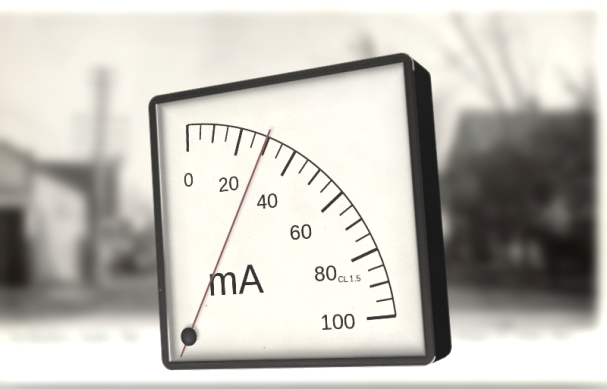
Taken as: value=30 unit=mA
